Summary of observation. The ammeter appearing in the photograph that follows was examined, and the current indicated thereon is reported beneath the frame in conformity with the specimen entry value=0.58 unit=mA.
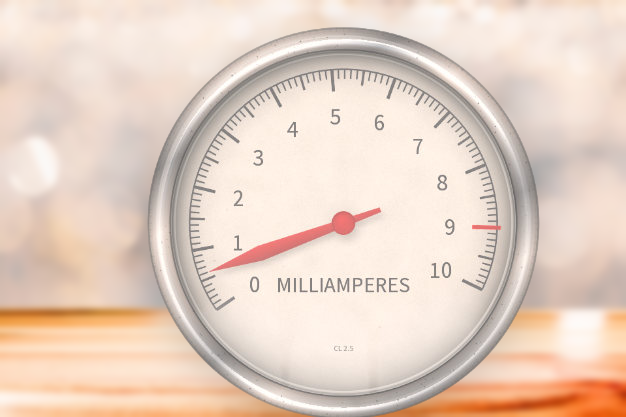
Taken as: value=0.6 unit=mA
